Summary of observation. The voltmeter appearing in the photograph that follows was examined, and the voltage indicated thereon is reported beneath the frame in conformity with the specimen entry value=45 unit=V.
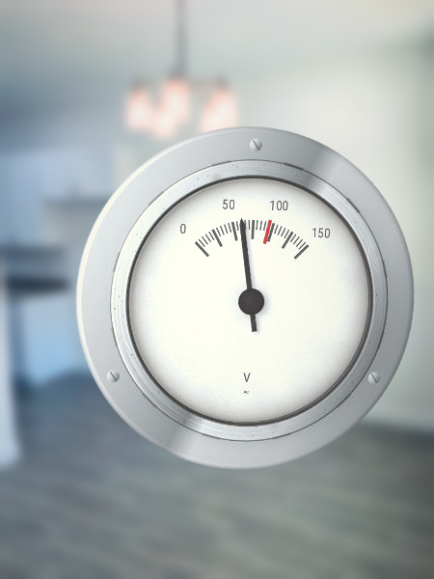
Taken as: value=60 unit=V
